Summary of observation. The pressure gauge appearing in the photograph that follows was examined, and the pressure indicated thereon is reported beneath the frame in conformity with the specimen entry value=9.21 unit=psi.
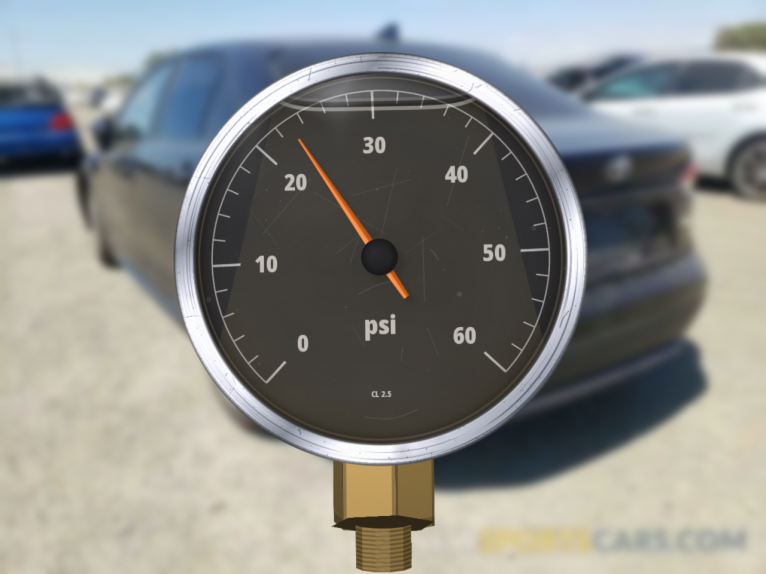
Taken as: value=23 unit=psi
